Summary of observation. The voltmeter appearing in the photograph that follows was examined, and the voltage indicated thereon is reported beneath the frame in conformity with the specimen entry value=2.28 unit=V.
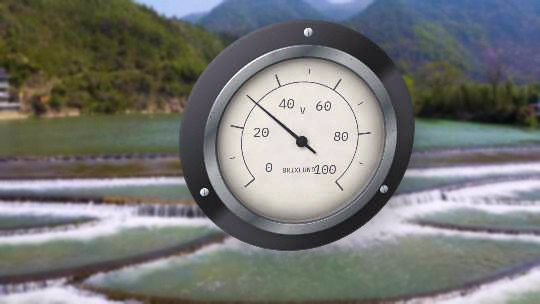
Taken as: value=30 unit=V
